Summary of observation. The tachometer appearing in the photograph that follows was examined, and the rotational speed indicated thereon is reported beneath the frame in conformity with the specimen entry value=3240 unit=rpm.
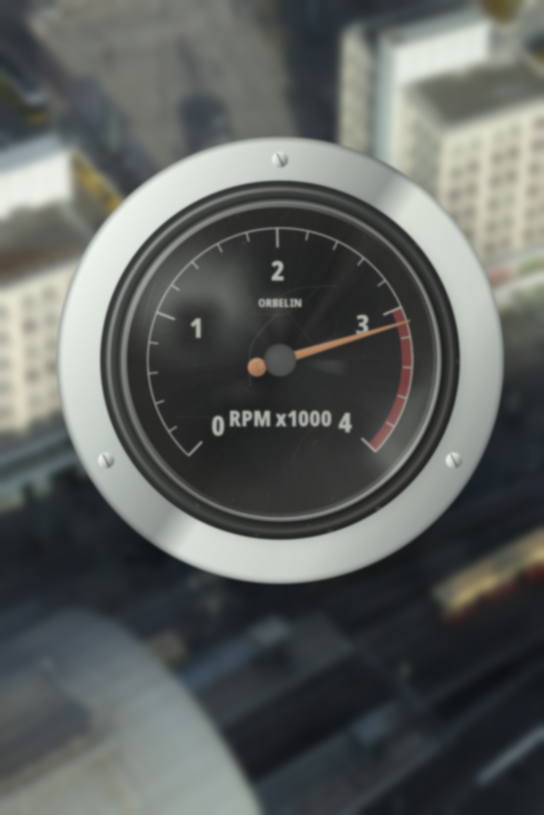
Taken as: value=3100 unit=rpm
